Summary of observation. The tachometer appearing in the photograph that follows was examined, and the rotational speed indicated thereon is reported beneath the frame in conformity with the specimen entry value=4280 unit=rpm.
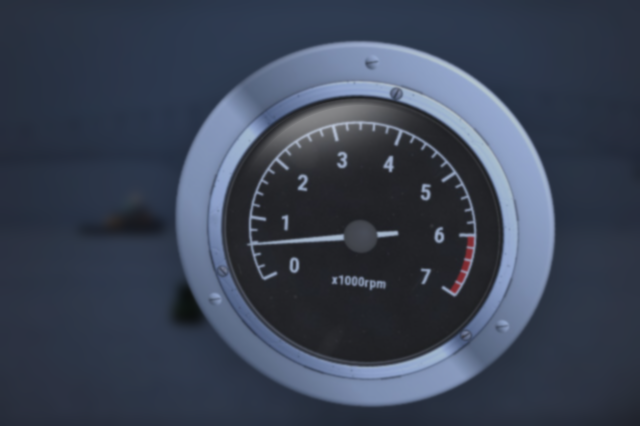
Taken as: value=600 unit=rpm
